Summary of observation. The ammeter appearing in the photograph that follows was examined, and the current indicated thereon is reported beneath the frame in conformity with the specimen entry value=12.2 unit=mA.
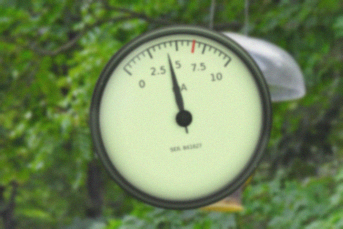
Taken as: value=4 unit=mA
